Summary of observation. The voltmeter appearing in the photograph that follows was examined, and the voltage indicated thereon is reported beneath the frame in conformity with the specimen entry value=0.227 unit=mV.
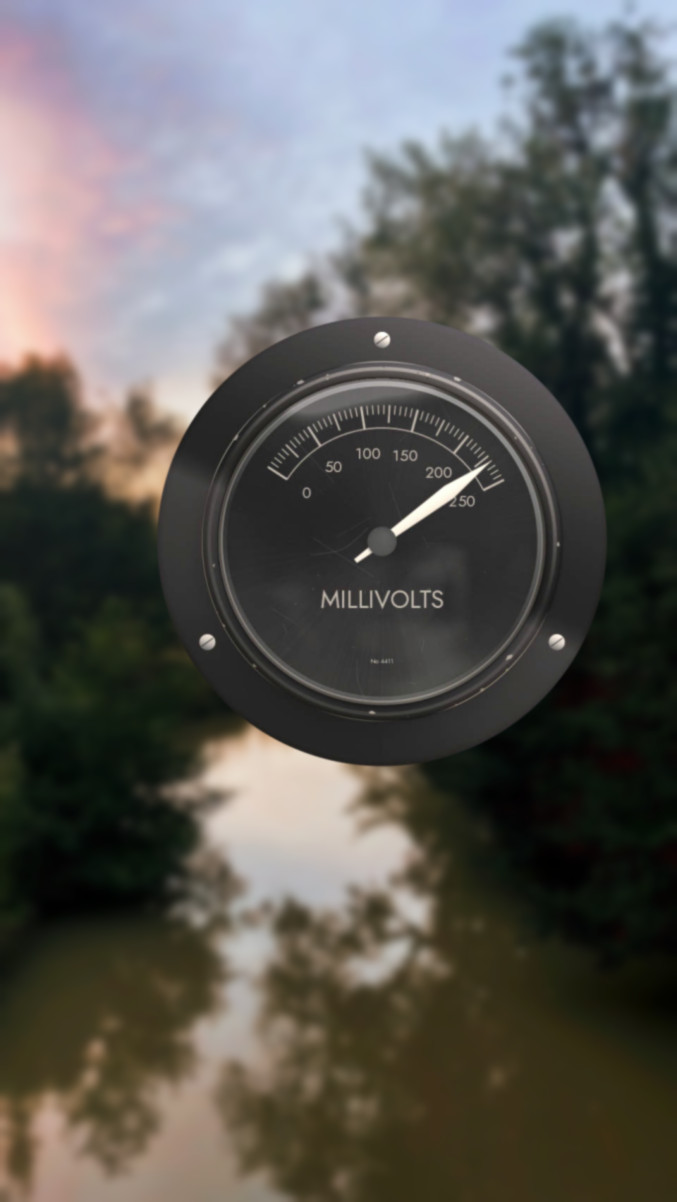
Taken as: value=230 unit=mV
